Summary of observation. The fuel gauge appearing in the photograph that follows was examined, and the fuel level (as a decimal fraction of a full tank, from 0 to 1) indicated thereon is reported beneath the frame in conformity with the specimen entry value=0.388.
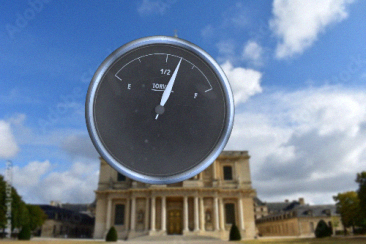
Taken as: value=0.625
